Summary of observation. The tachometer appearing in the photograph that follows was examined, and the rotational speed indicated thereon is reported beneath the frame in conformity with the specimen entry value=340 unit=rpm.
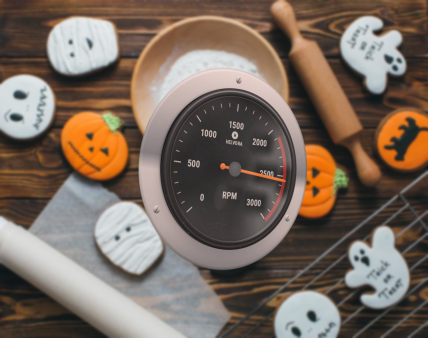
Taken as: value=2550 unit=rpm
